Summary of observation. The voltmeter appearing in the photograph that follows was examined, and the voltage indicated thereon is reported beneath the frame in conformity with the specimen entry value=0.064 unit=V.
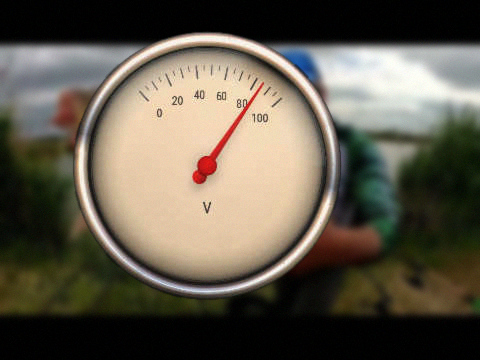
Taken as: value=85 unit=V
